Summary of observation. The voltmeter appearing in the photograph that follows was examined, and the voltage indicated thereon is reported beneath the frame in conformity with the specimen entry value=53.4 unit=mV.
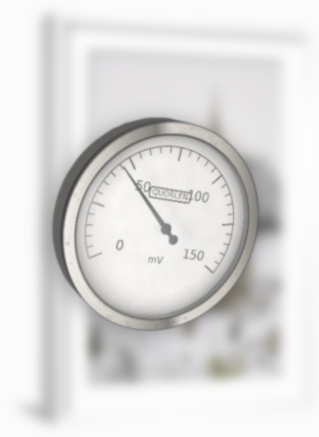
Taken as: value=45 unit=mV
